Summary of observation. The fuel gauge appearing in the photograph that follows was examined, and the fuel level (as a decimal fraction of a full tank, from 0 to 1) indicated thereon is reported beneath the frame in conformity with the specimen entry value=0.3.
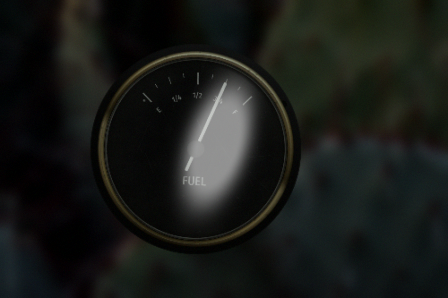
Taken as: value=0.75
